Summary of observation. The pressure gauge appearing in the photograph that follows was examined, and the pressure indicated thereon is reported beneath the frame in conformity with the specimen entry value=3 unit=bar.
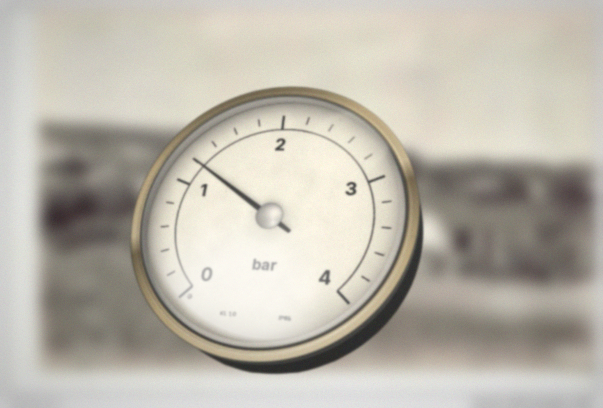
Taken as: value=1.2 unit=bar
